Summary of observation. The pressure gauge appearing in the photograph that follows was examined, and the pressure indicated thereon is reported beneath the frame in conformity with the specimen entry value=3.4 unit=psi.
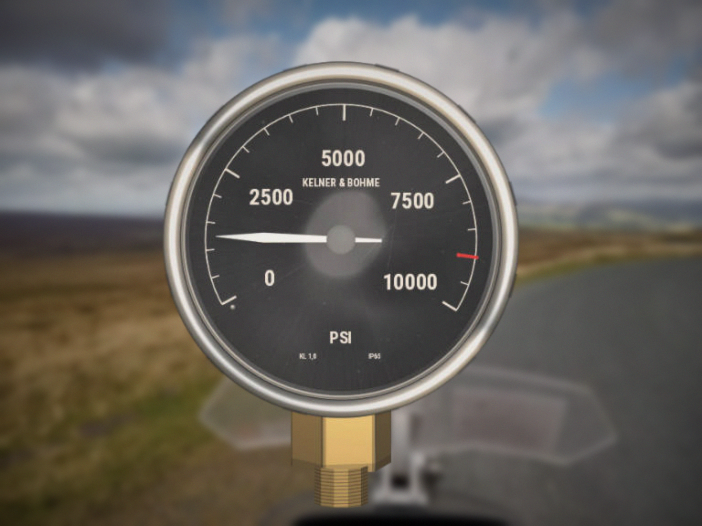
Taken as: value=1250 unit=psi
